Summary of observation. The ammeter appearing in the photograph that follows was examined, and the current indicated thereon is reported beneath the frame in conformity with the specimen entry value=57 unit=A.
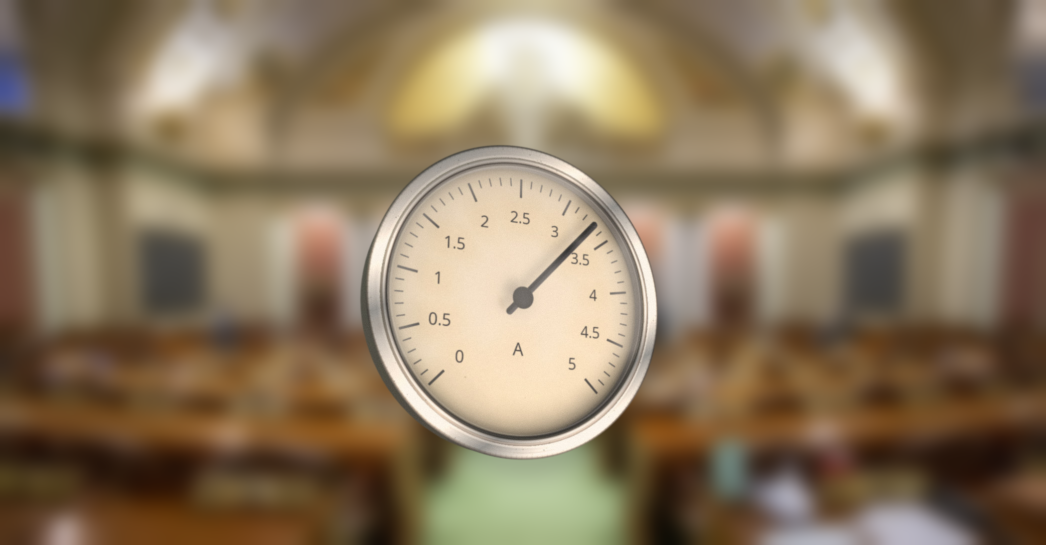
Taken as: value=3.3 unit=A
